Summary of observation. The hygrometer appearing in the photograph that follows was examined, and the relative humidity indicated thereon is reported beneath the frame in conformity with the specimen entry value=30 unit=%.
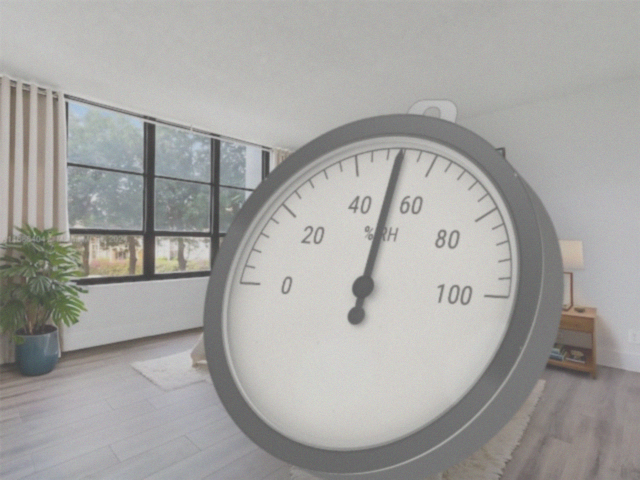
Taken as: value=52 unit=%
